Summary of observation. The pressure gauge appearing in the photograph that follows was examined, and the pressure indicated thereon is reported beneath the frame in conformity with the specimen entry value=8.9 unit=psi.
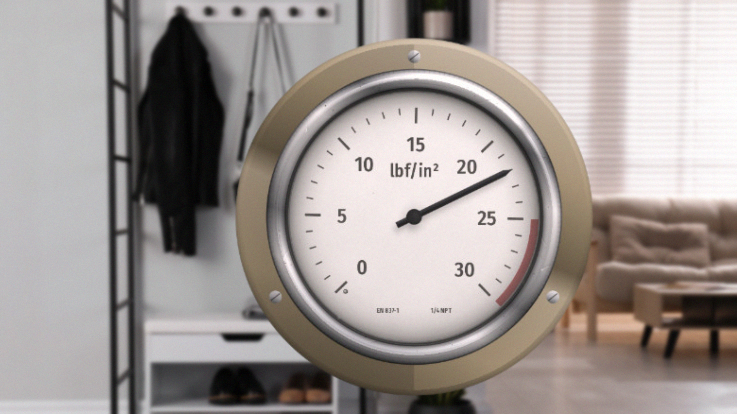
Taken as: value=22 unit=psi
